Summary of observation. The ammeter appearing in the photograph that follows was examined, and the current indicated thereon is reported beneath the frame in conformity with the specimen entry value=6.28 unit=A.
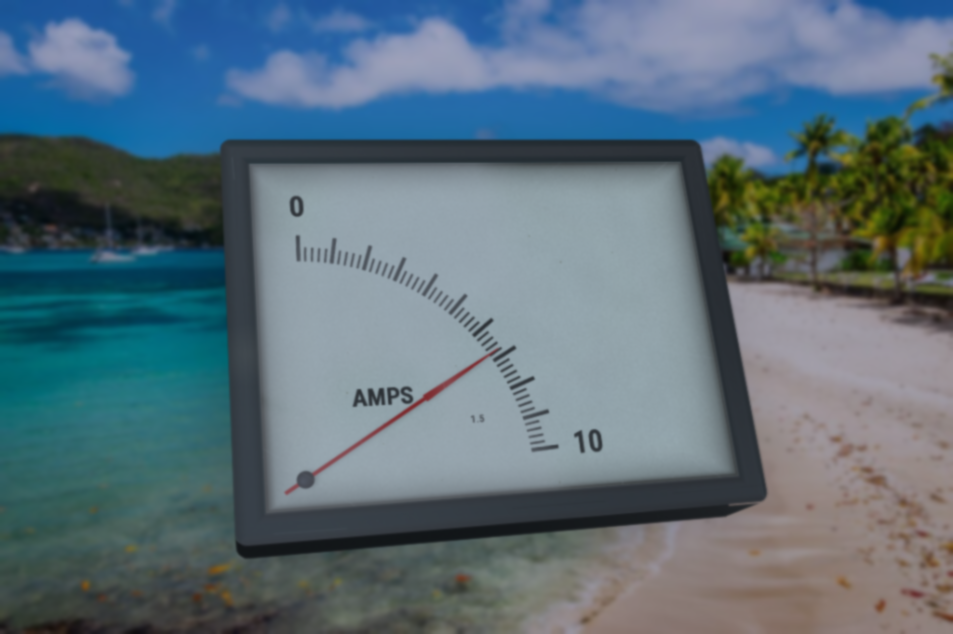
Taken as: value=6.8 unit=A
